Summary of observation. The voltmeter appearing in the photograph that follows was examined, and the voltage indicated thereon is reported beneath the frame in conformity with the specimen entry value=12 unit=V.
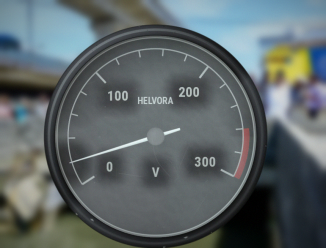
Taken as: value=20 unit=V
